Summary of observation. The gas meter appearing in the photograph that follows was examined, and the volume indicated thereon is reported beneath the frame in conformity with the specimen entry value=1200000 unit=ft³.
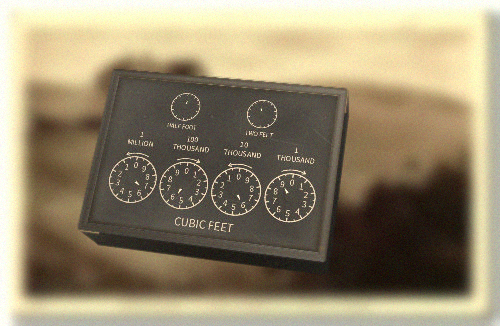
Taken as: value=655900 unit=ft³
